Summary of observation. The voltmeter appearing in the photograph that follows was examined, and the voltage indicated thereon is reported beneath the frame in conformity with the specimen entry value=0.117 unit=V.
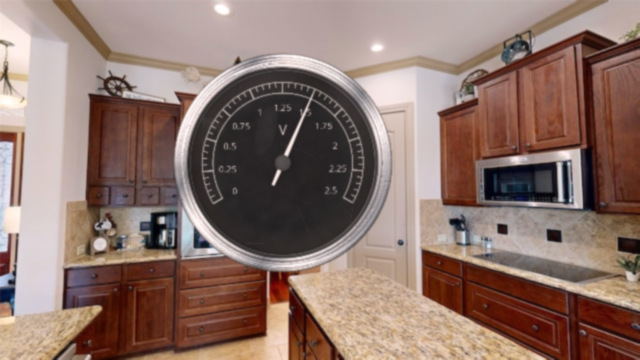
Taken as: value=1.5 unit=V
